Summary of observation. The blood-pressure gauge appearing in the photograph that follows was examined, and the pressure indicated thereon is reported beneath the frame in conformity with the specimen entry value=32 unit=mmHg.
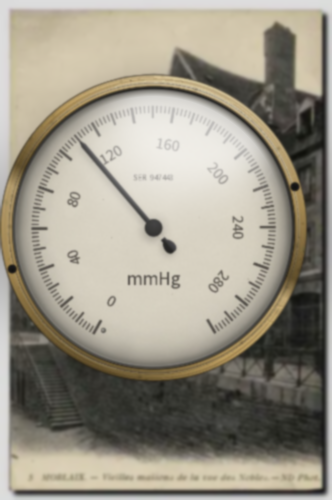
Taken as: value=110 unit=mmHg
